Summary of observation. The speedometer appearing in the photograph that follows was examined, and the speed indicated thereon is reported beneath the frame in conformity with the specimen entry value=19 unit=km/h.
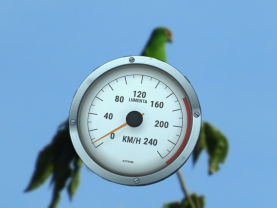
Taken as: value=5 unit=km/h
